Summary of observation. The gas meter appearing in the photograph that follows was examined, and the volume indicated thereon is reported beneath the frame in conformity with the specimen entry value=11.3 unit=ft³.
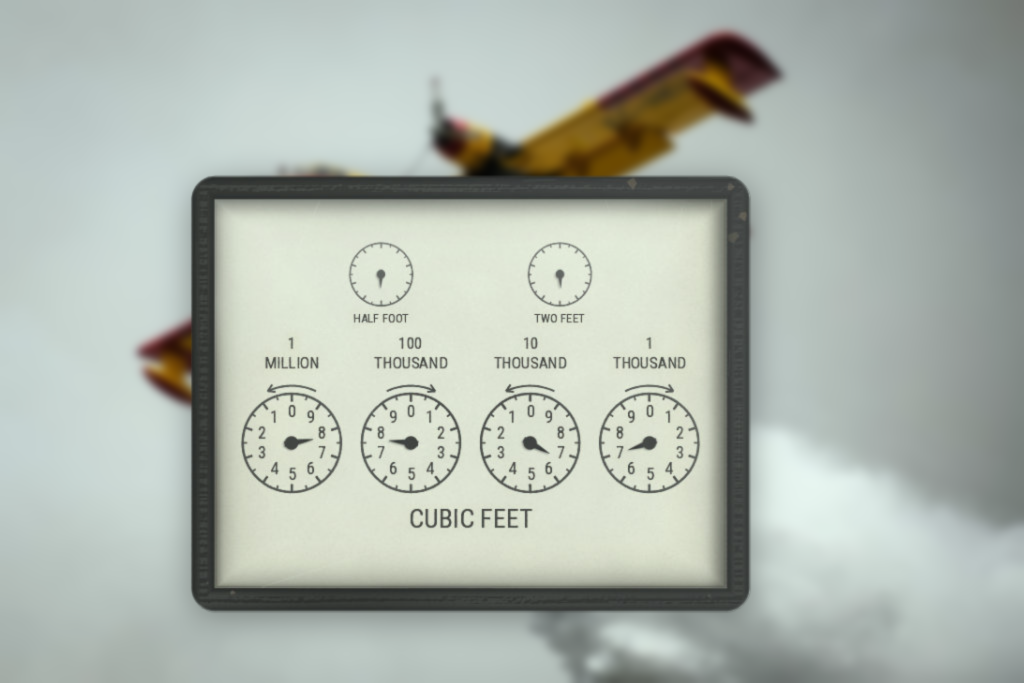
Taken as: value=776700 unit=ft³
